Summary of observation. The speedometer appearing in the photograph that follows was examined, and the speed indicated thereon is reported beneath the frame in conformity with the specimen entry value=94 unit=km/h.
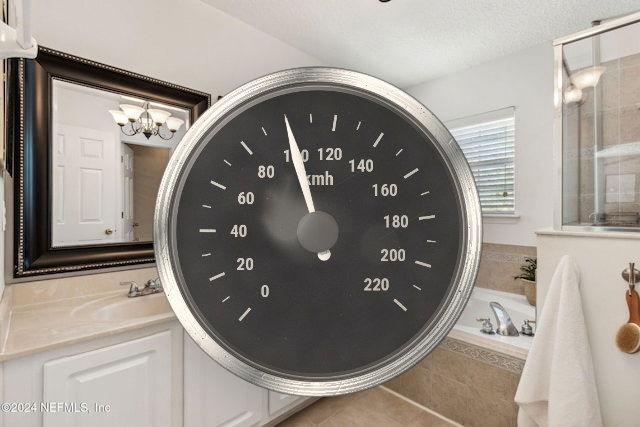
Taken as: value=100 unit=km/h
